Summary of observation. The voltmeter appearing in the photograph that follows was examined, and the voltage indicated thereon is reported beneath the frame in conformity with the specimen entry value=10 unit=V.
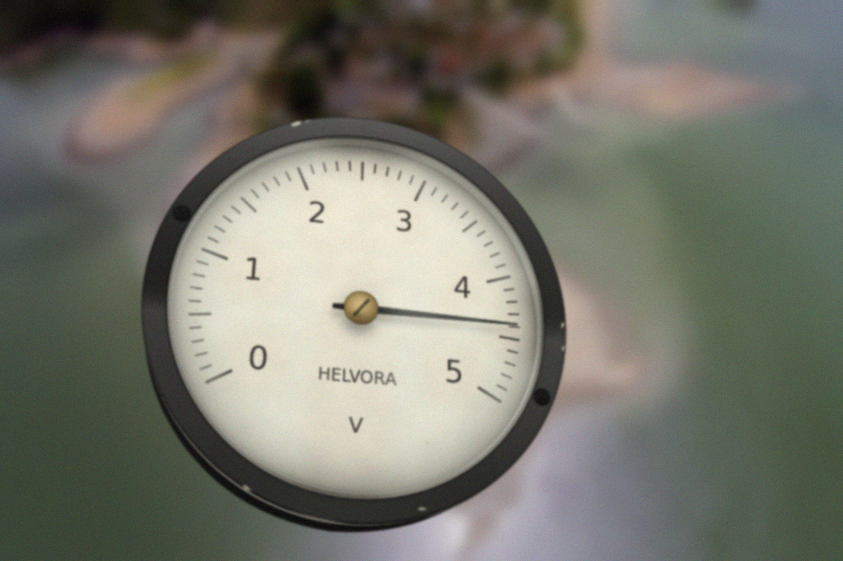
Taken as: value=4.4 unit=V
